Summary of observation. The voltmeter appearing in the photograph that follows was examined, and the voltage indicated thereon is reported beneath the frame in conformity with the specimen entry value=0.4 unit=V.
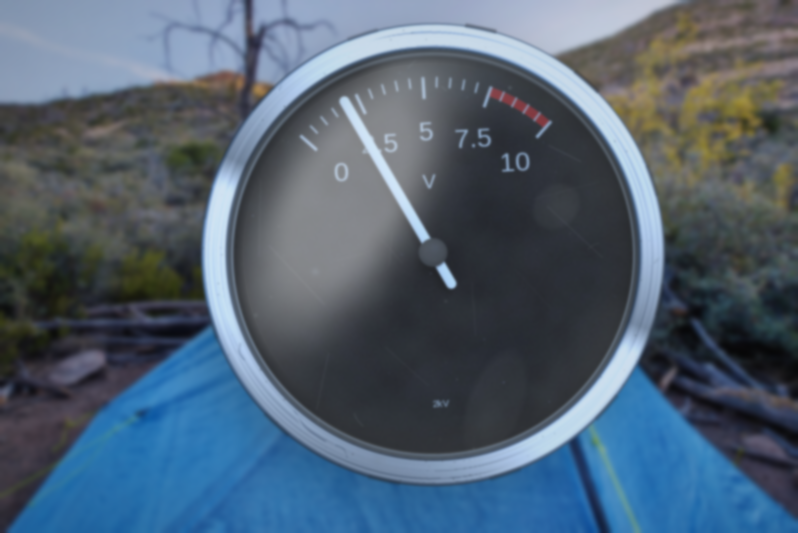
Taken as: value=2 unit=V
